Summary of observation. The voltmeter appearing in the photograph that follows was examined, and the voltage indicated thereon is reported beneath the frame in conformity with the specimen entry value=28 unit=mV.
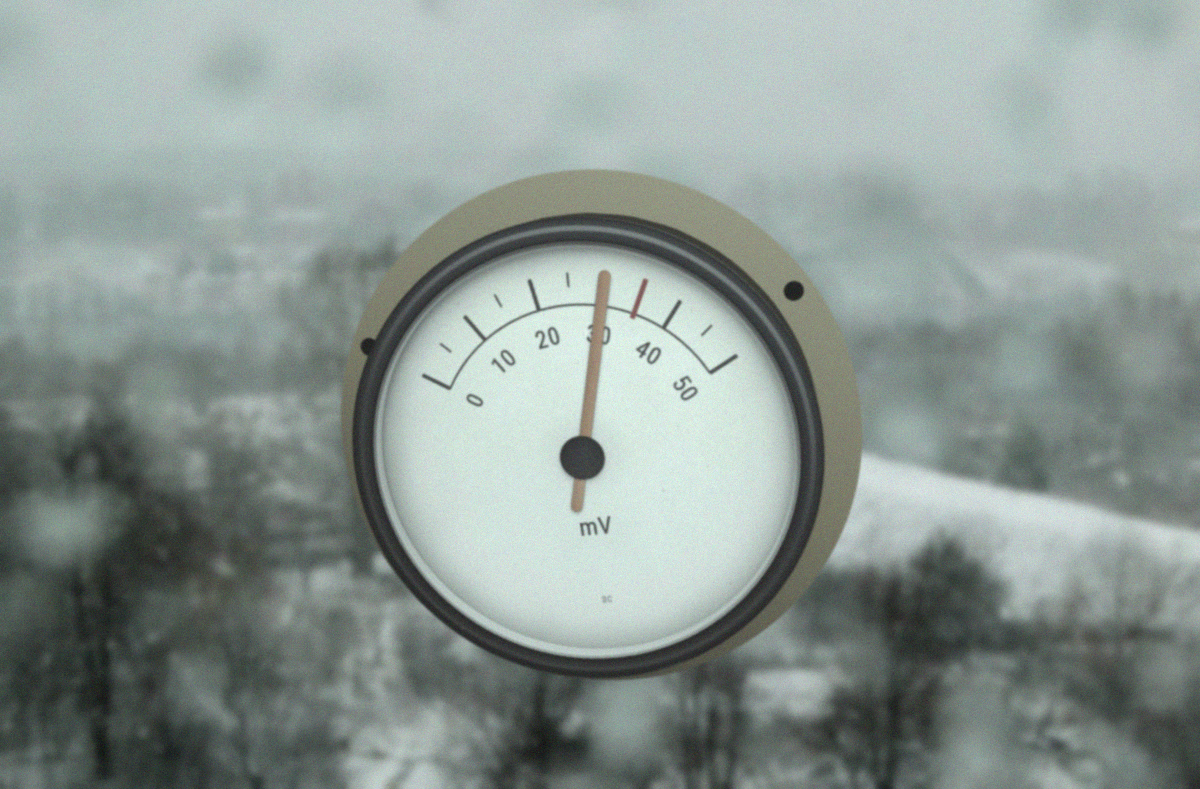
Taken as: value=30 unit=mV
